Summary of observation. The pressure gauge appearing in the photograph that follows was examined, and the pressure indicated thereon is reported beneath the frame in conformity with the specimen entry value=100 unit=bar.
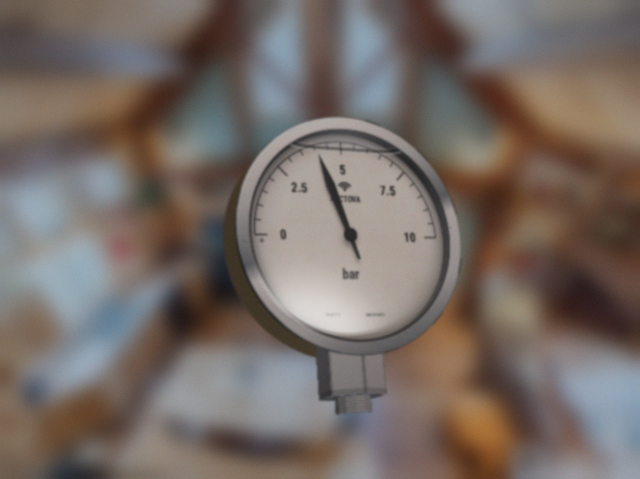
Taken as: value=4 unit=bar
